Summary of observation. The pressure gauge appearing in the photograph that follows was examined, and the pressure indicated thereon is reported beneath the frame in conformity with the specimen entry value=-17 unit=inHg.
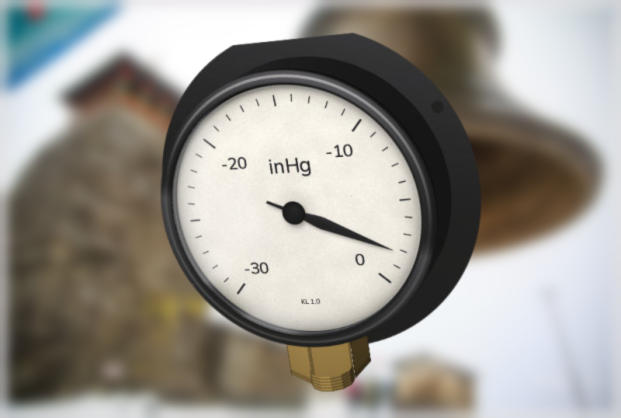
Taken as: value=-2 unit=inHg
